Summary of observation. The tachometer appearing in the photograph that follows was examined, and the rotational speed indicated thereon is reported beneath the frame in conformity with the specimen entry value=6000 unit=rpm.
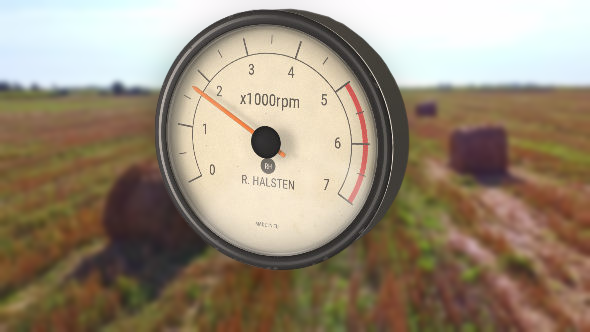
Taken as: value=1750 unit=rpm
